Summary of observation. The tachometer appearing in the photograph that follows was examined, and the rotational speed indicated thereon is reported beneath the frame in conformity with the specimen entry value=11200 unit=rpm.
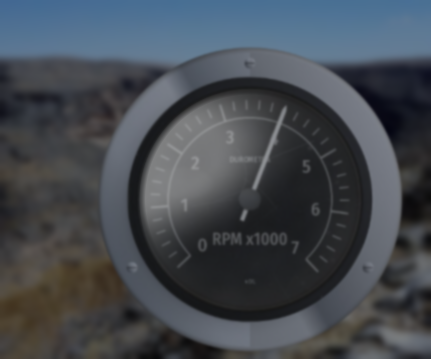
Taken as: value=4000 unit=rpm
